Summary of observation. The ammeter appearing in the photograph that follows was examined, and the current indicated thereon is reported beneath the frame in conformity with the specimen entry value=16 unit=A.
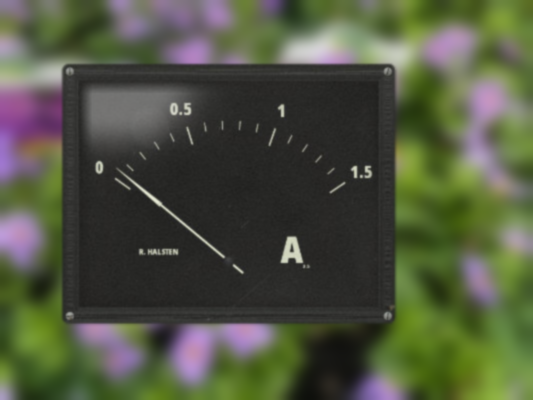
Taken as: value=0.05 unit=A
